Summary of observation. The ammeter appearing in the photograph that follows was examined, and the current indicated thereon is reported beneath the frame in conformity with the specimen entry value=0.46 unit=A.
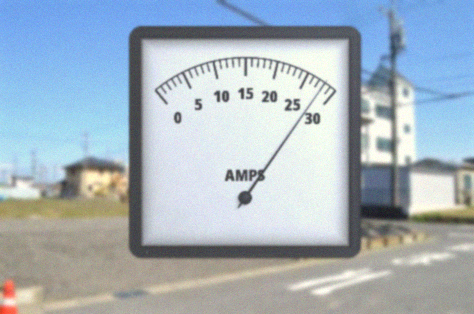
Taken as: value=28 unit=A
